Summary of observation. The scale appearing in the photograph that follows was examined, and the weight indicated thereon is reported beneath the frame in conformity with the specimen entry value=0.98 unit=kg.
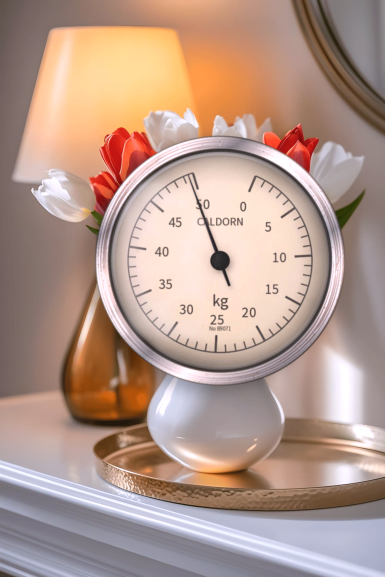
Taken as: value=49.5 unit=kg
